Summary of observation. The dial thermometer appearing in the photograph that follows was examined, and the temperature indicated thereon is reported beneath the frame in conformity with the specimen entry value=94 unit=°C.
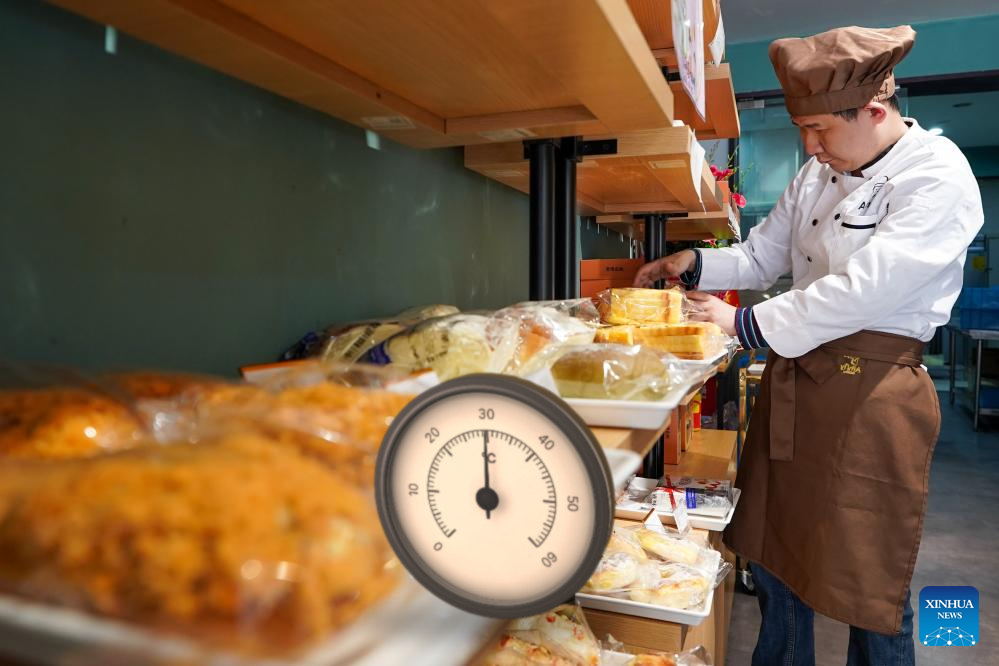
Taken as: value=30 unit=°C
